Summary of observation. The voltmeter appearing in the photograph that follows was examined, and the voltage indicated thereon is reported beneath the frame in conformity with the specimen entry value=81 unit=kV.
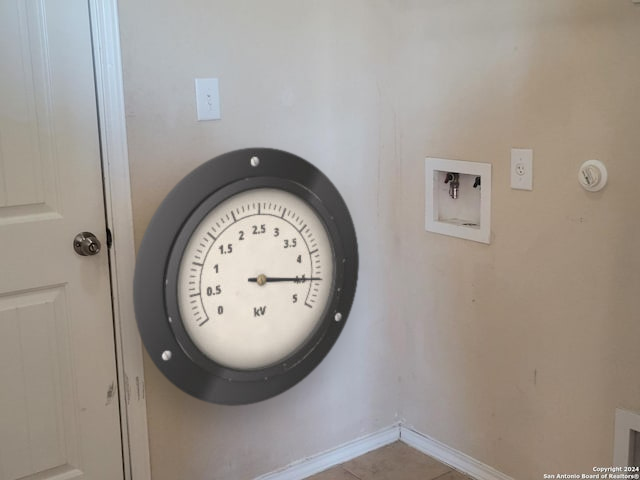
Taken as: value=4.5 unit=kV
